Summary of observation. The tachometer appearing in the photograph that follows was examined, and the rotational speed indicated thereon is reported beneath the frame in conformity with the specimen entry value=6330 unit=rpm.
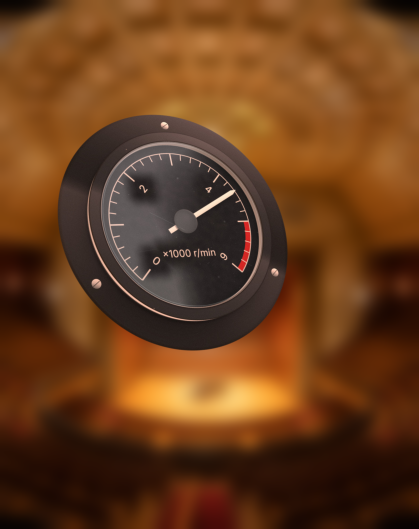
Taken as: value=4400 unit=rpm
